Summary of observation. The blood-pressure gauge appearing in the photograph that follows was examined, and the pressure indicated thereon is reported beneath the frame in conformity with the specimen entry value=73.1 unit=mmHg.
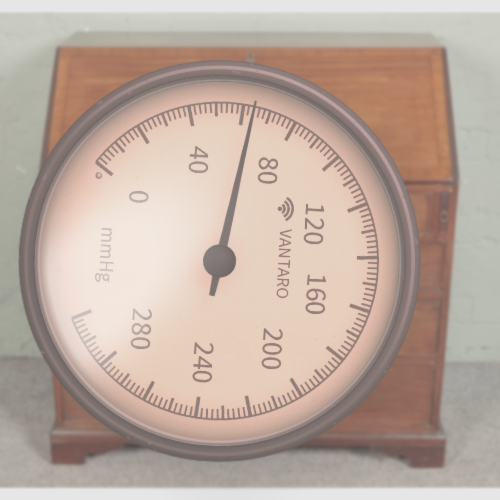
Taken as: value=64 unit=mmHg
